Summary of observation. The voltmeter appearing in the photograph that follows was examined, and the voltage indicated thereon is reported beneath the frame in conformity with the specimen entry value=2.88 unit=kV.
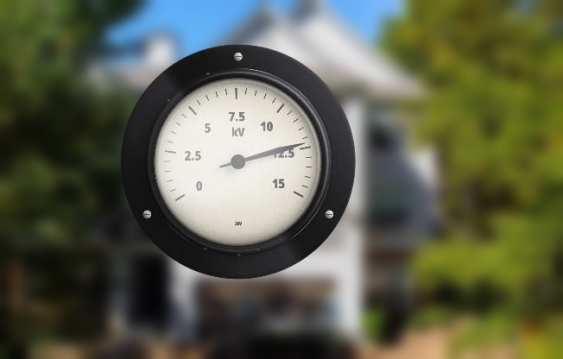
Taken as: value=12.25 unit=kV
